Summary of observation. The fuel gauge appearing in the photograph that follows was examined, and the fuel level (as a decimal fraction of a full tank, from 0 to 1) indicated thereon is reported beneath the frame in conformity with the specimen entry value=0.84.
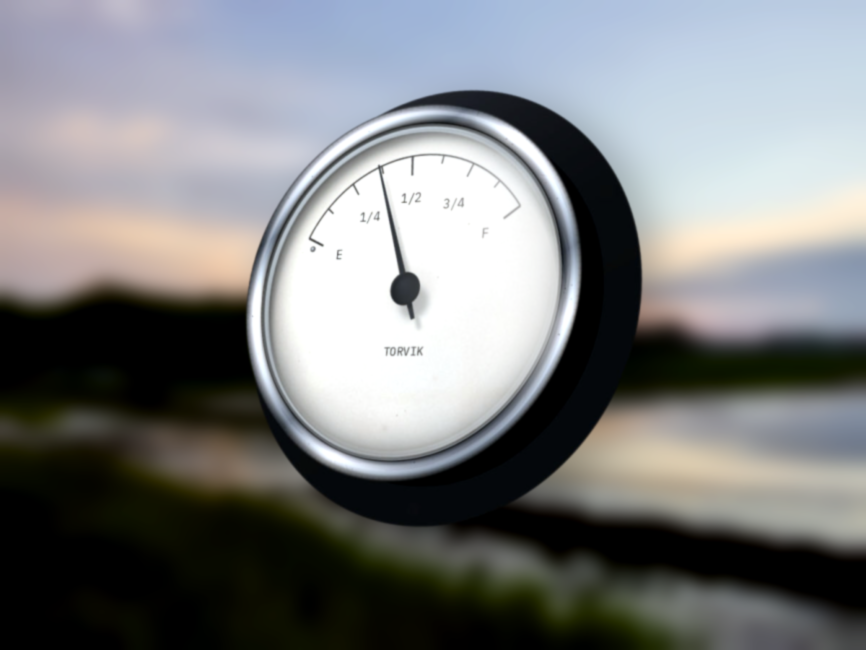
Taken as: value=0.375
